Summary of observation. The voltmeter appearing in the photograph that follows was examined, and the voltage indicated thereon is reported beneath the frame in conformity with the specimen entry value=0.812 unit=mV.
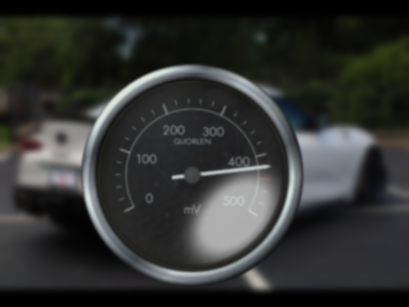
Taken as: value=420 unit=mV
